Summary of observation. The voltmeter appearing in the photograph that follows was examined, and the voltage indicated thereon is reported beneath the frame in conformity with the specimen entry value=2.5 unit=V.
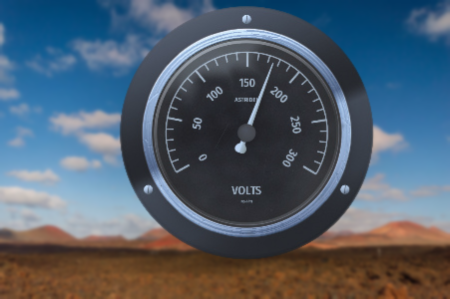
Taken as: value=175 unit=V
